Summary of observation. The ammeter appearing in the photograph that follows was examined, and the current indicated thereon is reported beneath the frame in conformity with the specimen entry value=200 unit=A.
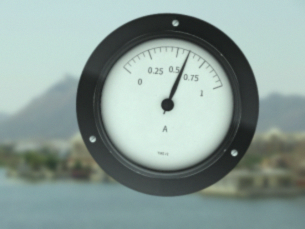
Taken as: value=0.6 unit=A
